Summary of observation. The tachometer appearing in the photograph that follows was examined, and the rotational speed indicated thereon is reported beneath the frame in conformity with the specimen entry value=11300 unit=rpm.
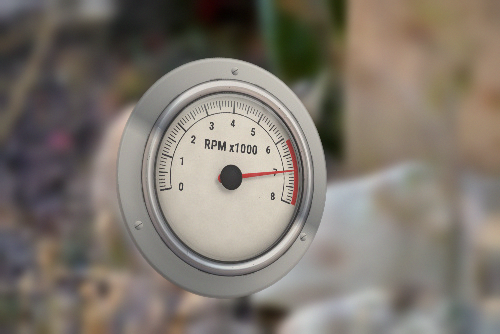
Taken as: value=7000 unit=rpm
